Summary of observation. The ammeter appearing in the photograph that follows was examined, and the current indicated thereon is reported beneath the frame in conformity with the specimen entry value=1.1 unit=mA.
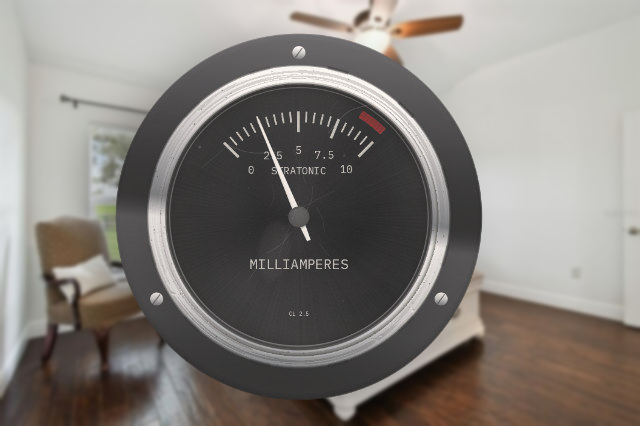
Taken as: value=2.5 unit=mA
